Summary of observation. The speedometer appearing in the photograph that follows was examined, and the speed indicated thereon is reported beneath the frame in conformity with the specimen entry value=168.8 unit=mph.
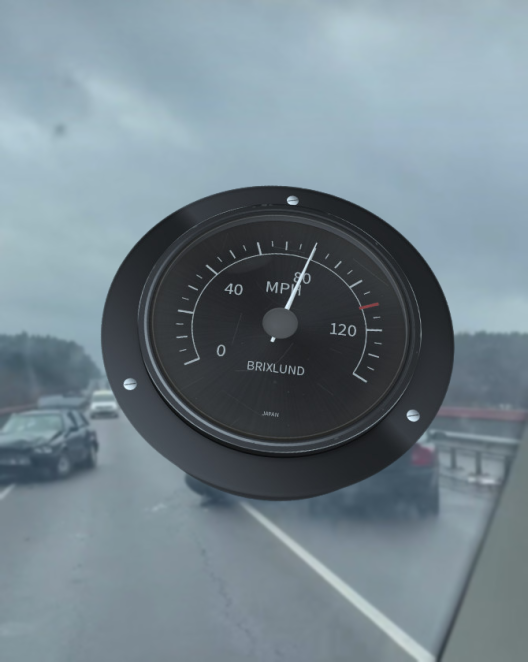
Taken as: value=80 unit=mph
